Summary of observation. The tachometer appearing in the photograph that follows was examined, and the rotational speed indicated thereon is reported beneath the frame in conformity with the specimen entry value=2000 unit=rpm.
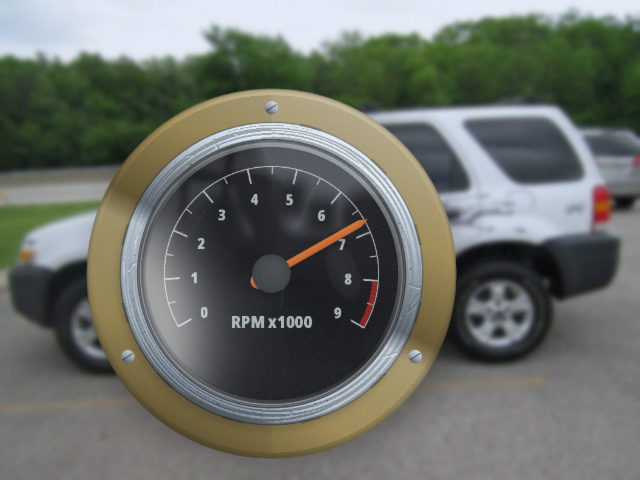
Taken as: value=6750 unit=rpm
